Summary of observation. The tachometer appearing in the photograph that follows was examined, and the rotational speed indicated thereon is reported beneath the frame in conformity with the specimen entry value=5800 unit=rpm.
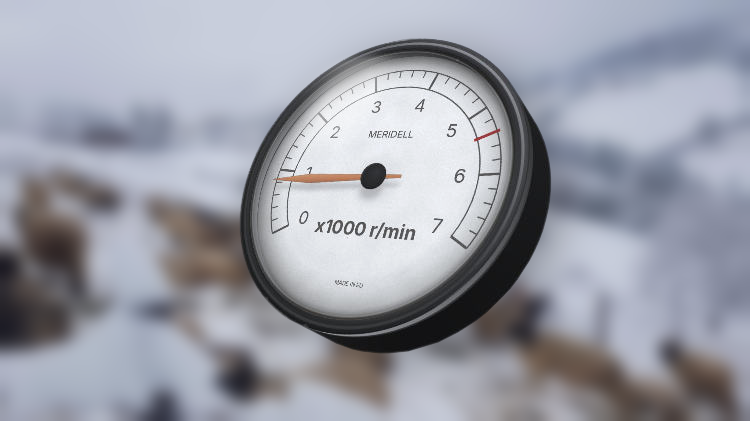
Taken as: value=800 unit=rpm
